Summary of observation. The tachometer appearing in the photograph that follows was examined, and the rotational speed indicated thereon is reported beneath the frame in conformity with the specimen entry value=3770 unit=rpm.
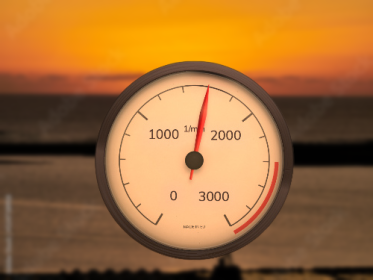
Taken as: value=1600 unit=rpm
